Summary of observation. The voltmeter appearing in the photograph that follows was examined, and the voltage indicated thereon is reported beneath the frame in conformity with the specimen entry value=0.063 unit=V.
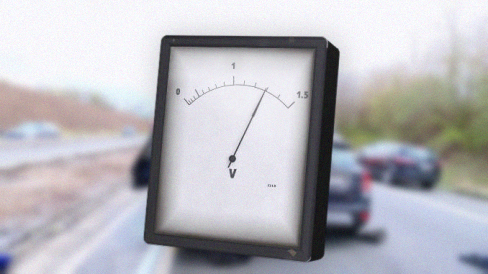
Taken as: value=1.3 unit=V
